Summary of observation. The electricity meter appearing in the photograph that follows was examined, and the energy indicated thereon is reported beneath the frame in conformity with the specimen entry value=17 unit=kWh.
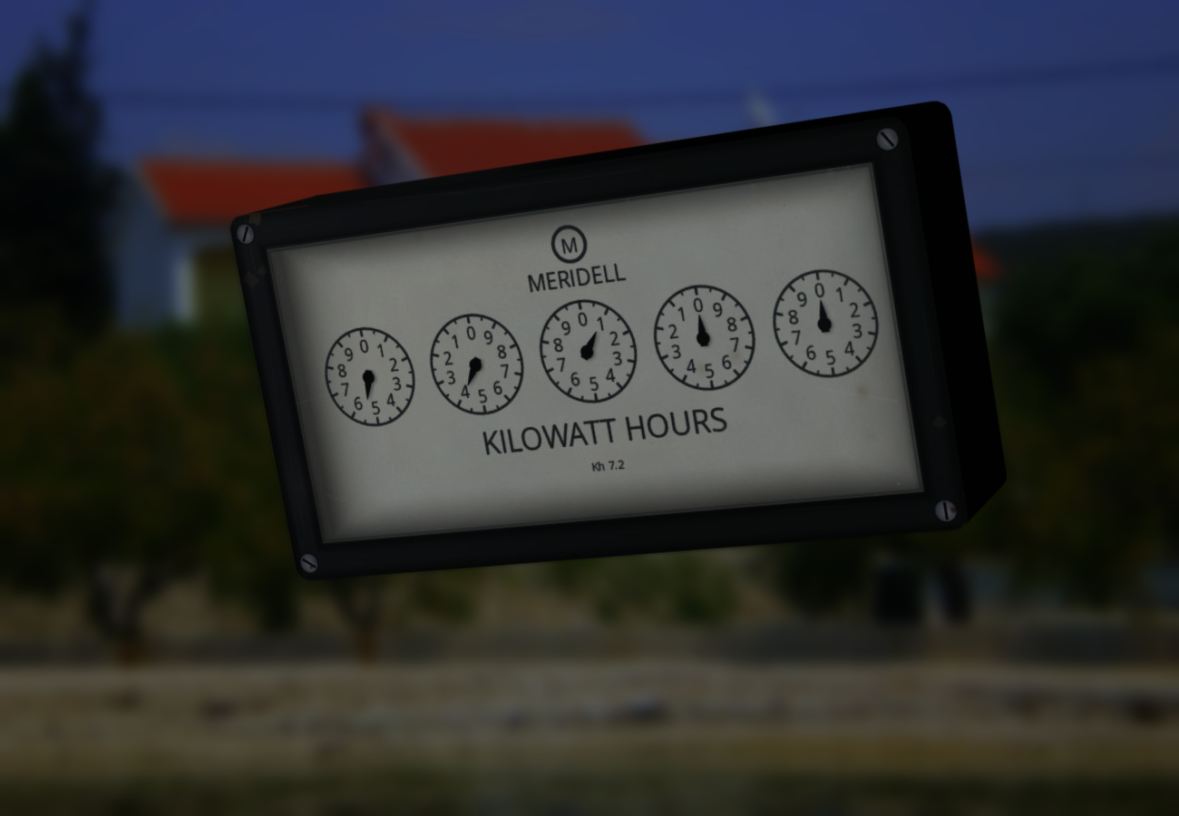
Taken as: value=54100 unit=kWh
